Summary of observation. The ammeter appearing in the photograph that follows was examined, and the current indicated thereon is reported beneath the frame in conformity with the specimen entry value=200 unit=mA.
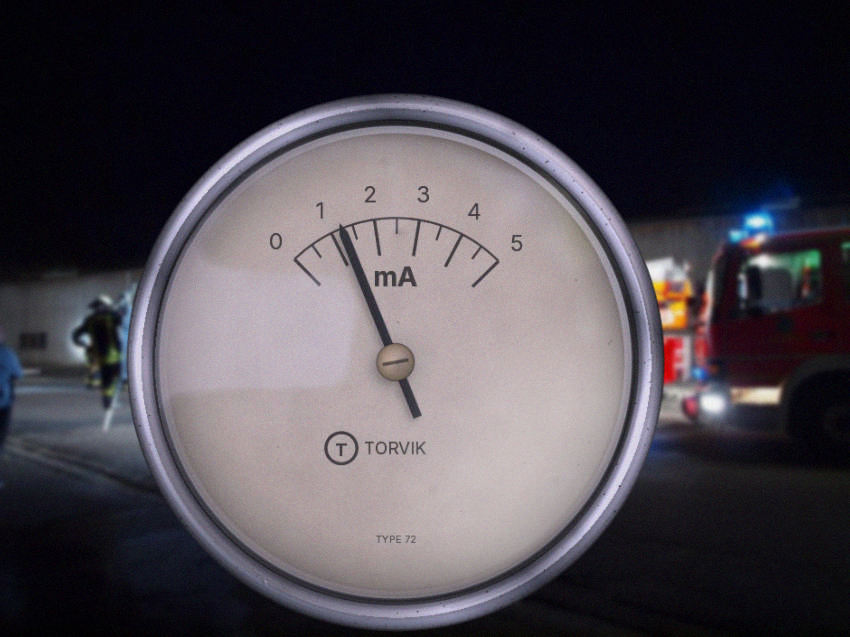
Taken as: value=1.25 unit=mA
